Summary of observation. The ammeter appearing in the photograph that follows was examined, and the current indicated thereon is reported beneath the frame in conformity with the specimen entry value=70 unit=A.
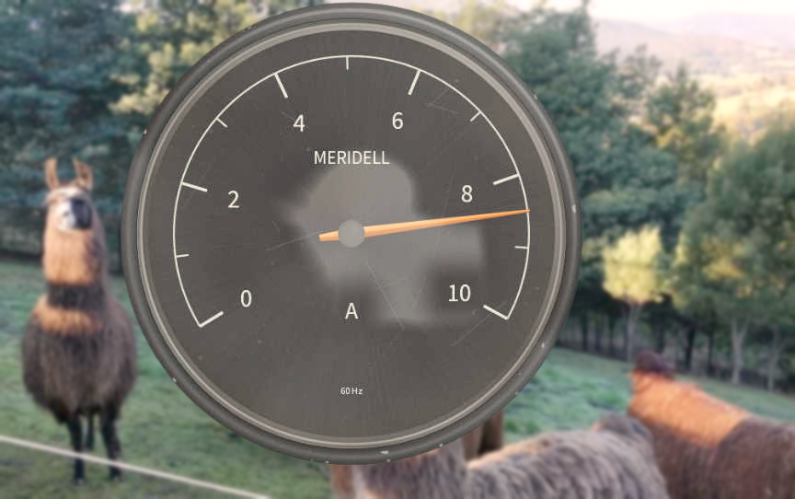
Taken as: value=8.5 unit=A
